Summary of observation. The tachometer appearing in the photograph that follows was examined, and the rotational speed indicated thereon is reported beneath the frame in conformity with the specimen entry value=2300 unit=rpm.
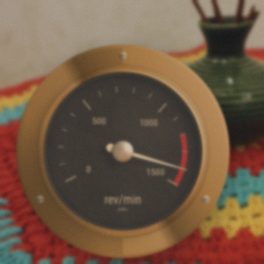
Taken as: value=1400 unit=rpm
